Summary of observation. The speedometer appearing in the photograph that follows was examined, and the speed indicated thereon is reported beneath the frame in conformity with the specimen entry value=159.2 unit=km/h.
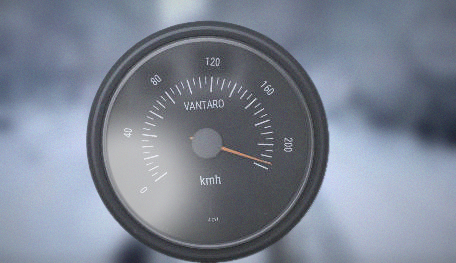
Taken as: value=215 unit=km/h
